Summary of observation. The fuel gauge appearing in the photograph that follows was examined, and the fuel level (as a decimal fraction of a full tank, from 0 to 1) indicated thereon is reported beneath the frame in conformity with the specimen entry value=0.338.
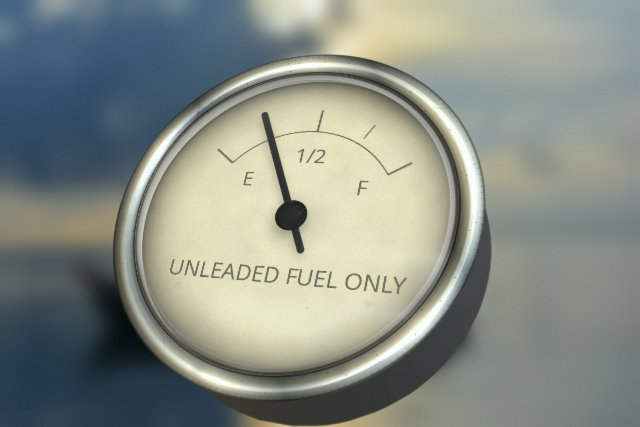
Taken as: value=0.25
